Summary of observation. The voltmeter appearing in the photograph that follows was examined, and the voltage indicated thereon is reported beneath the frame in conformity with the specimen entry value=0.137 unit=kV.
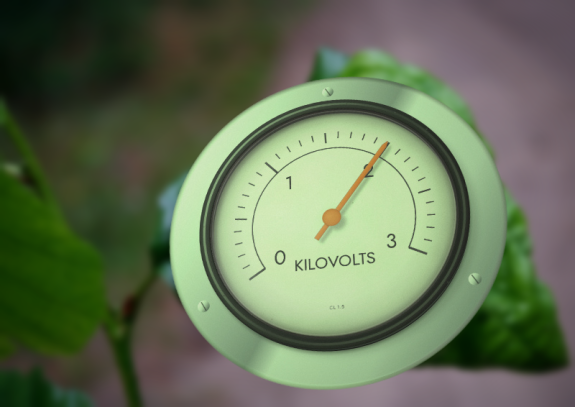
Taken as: value=2 unit=kV
